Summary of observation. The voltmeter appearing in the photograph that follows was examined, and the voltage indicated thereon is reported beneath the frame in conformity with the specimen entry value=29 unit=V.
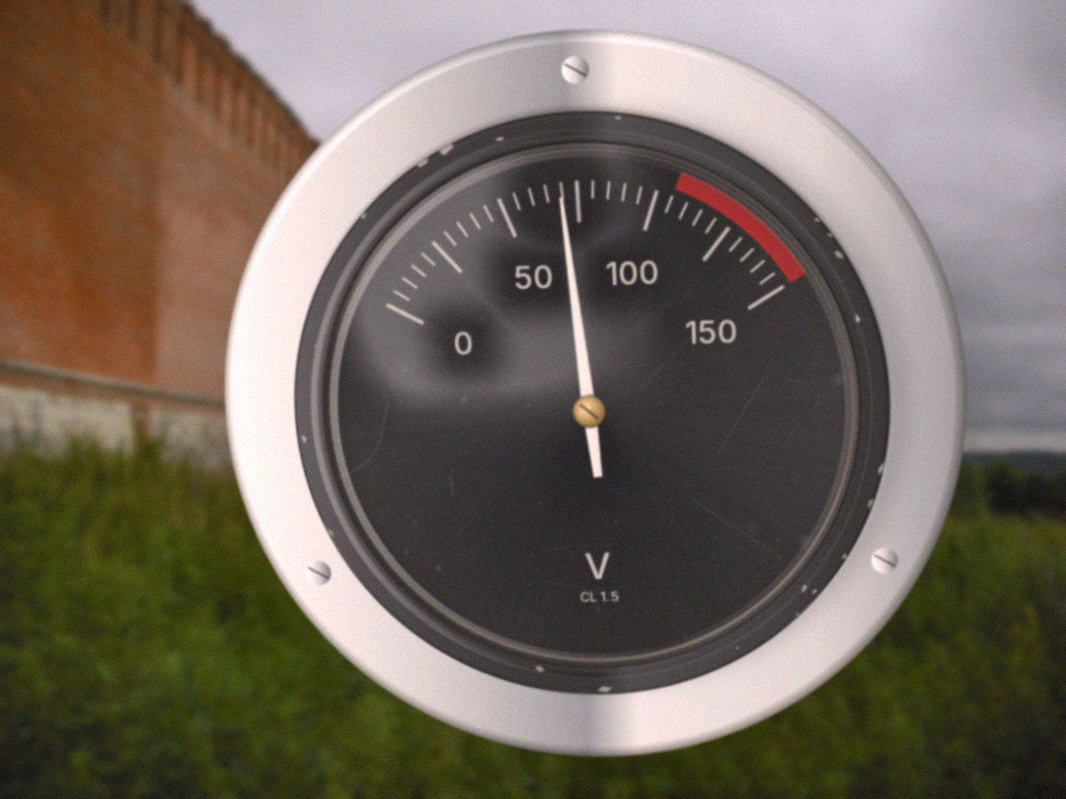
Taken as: value=70 unit=V
